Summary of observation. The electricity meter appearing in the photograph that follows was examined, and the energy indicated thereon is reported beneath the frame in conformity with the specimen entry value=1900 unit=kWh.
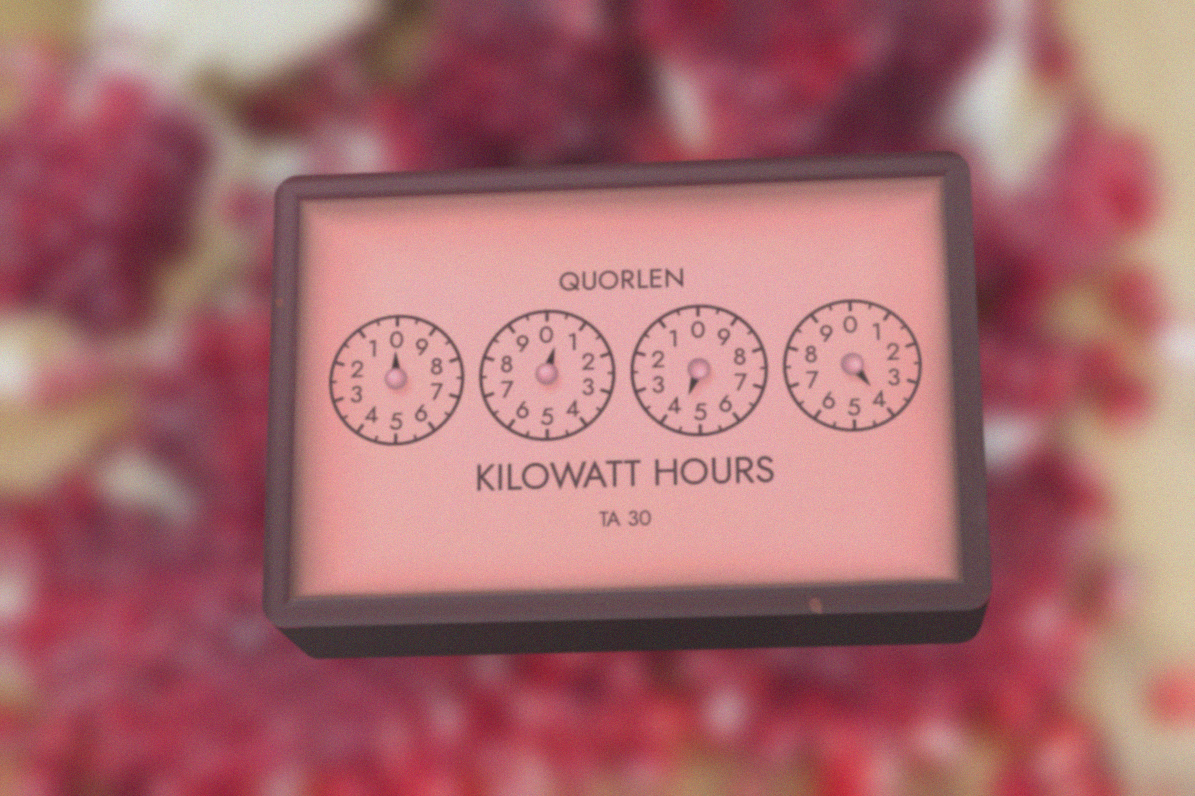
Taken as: value=44 unit=kWh
